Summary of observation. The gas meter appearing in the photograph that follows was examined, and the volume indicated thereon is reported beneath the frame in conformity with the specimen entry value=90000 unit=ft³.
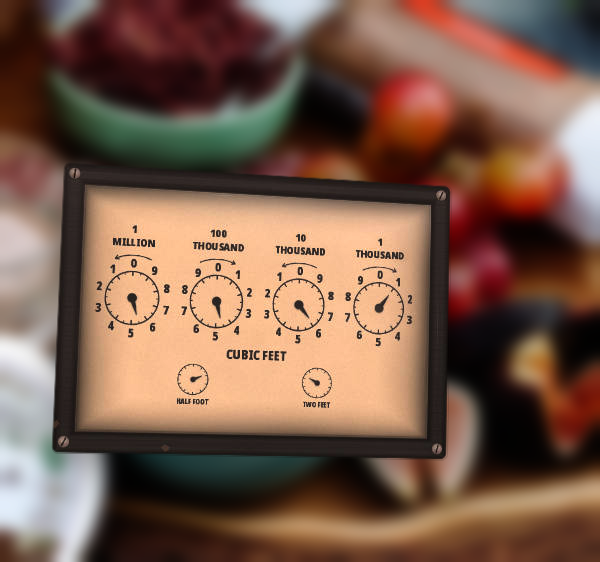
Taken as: value=546100 unit=ft³
